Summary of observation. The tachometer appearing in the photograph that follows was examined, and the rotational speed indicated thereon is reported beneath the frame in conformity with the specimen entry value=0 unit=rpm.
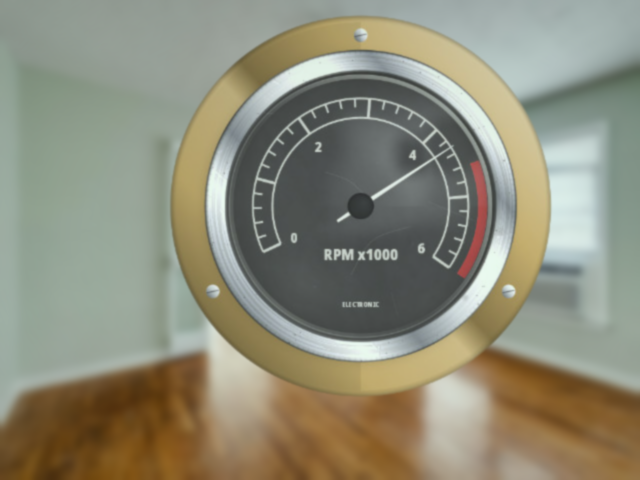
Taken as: value=4300 unit=rpm
